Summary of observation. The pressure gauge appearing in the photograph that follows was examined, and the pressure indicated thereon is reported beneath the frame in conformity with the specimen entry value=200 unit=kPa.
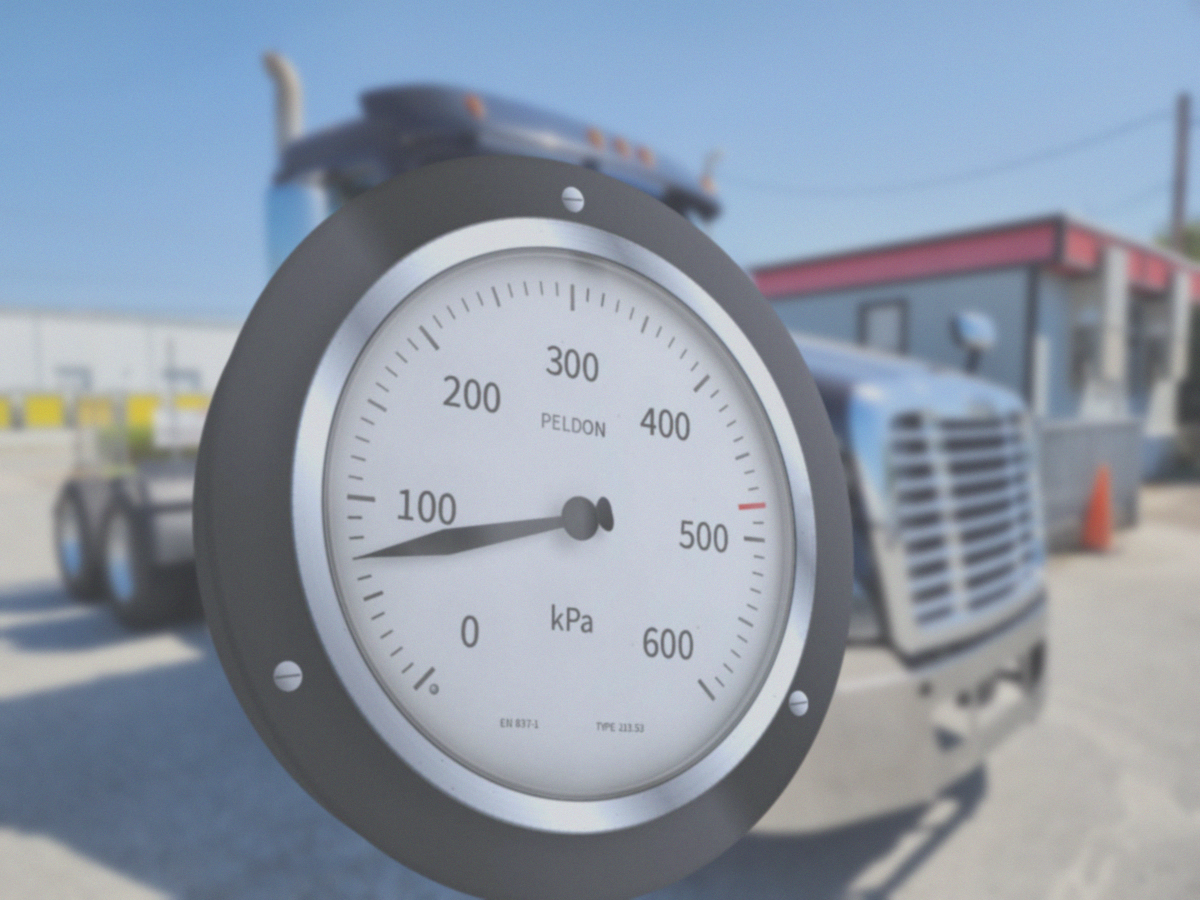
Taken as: value=70 unit=kPa
